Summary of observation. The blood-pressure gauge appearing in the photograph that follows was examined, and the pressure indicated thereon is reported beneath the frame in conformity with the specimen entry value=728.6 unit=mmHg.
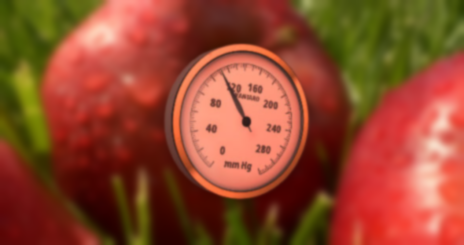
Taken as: value=110 unit=mmHg
